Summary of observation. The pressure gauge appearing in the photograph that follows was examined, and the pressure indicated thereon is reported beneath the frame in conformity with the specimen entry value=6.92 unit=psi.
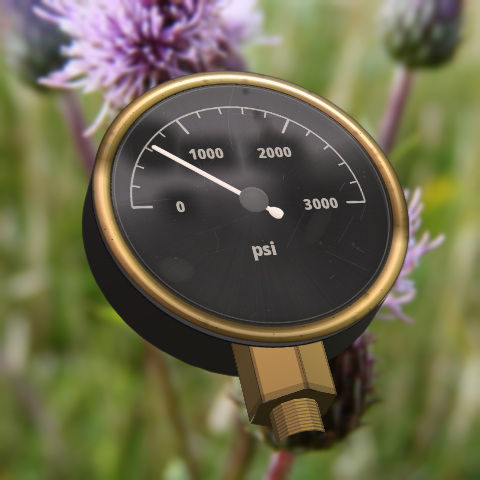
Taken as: value=600 unit=psi
